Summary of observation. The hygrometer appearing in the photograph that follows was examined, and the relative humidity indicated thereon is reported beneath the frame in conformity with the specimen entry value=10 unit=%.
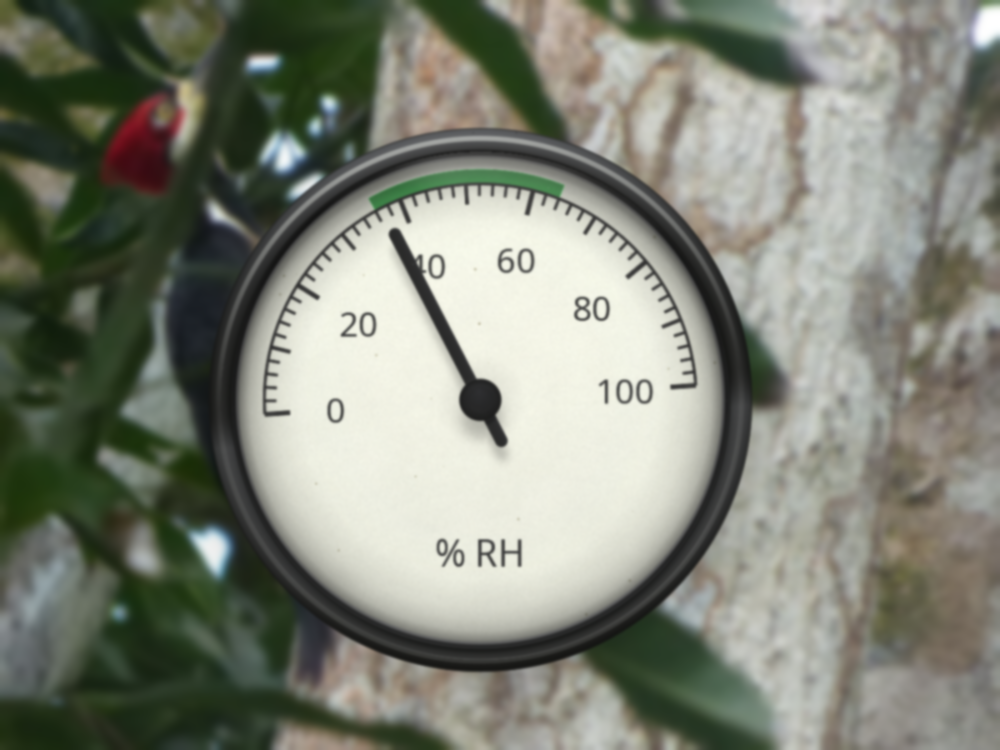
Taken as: value=37 unit=%
